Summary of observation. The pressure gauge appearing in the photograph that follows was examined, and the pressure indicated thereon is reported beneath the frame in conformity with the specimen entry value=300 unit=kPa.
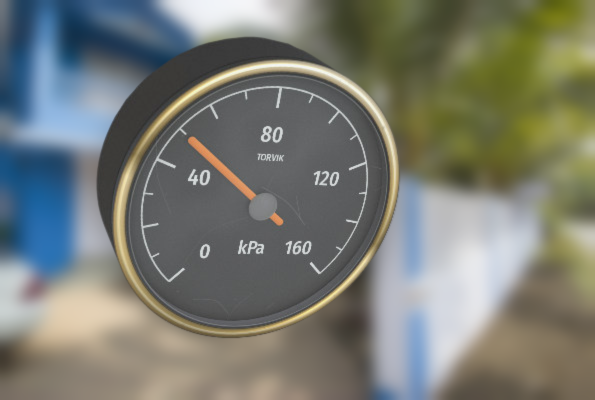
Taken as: value=50 unit=kPa
